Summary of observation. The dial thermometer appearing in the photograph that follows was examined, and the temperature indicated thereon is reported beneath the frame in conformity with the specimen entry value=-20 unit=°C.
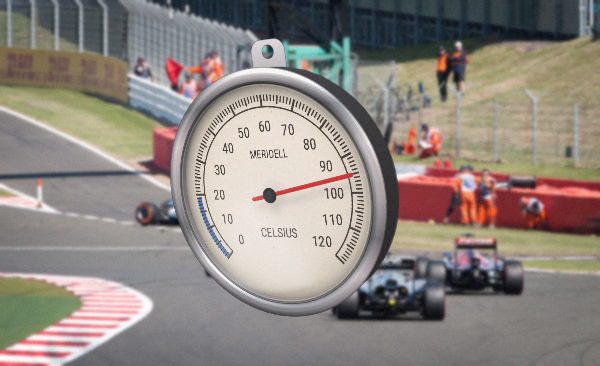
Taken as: value=95 unit=°C
